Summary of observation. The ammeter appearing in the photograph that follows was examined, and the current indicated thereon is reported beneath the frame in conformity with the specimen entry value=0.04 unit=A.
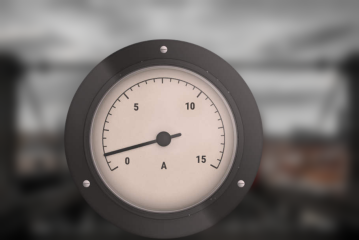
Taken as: value=1 unit=A
